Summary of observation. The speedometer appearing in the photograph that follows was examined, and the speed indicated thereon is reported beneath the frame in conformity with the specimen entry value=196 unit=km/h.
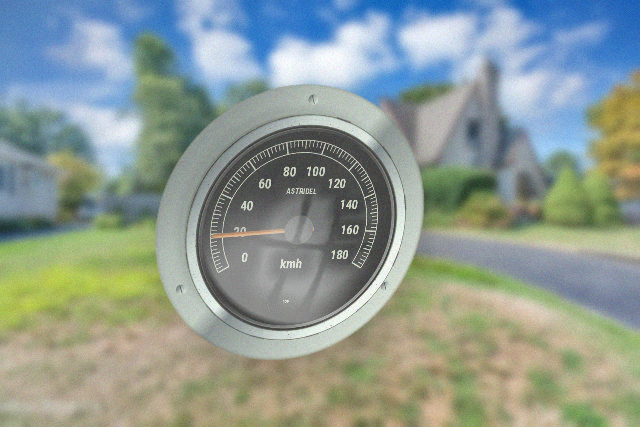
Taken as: value=20 unit=km/h
